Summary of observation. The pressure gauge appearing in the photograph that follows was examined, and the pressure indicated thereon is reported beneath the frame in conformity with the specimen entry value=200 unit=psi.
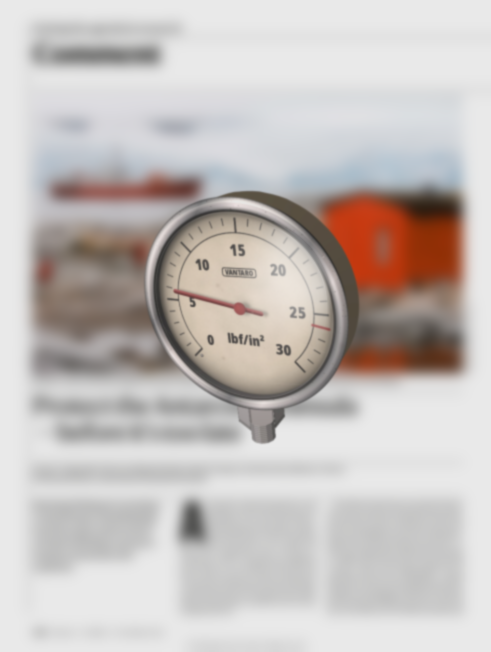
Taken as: value=6 unit=psi
